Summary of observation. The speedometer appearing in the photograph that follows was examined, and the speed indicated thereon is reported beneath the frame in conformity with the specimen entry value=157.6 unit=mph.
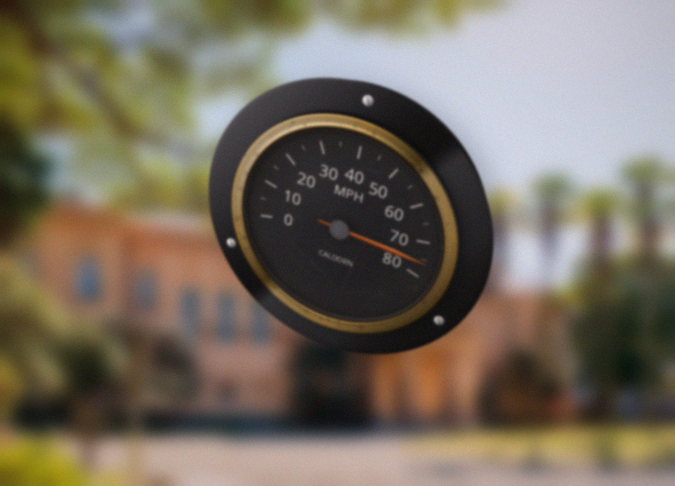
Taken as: value=75 unit=mph
